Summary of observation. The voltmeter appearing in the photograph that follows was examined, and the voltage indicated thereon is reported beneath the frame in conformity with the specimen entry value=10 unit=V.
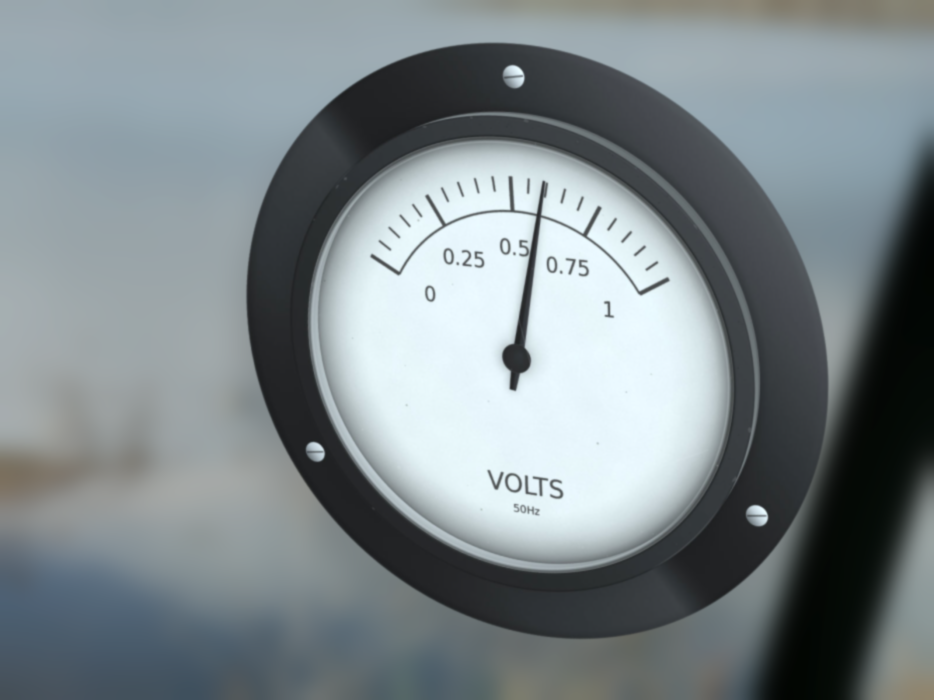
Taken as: value=0.6 unit=V
